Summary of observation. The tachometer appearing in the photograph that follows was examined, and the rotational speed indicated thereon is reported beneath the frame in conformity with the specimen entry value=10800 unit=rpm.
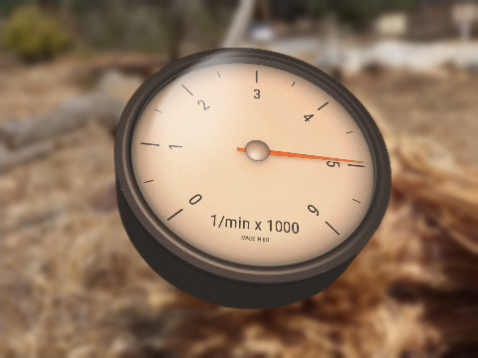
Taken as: value=5000 unit=rpm
